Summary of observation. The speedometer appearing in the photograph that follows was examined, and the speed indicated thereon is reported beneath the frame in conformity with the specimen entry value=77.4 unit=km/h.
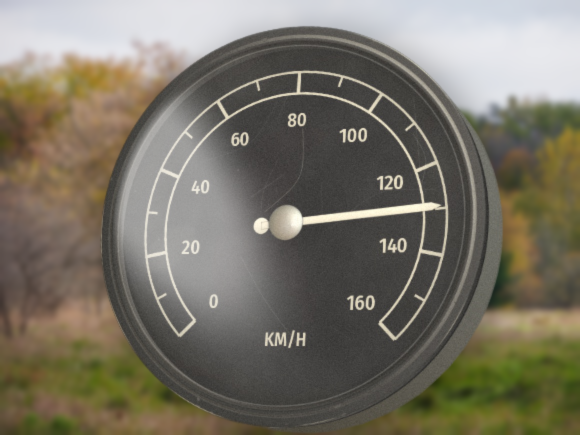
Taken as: value=130 unit=km/h
